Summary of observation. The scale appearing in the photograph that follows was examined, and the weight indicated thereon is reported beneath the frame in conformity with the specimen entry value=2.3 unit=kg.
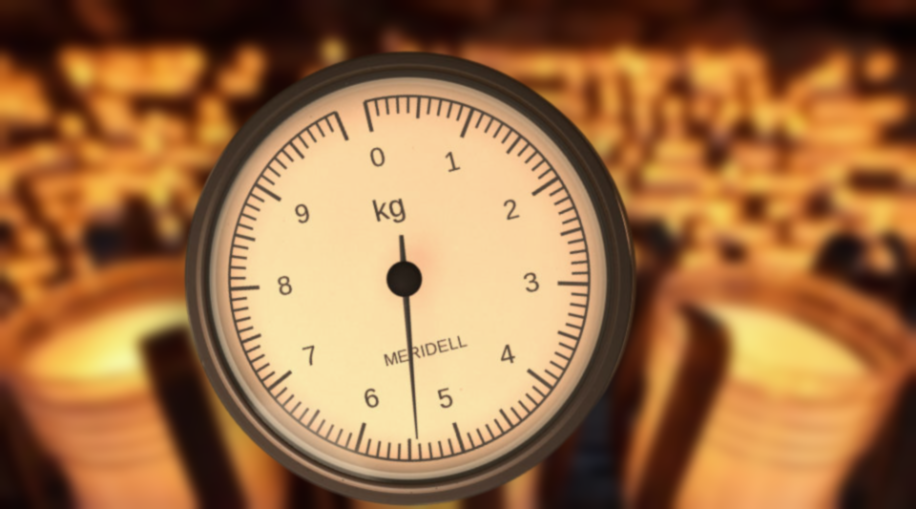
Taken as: value=5.4 unit=kg
